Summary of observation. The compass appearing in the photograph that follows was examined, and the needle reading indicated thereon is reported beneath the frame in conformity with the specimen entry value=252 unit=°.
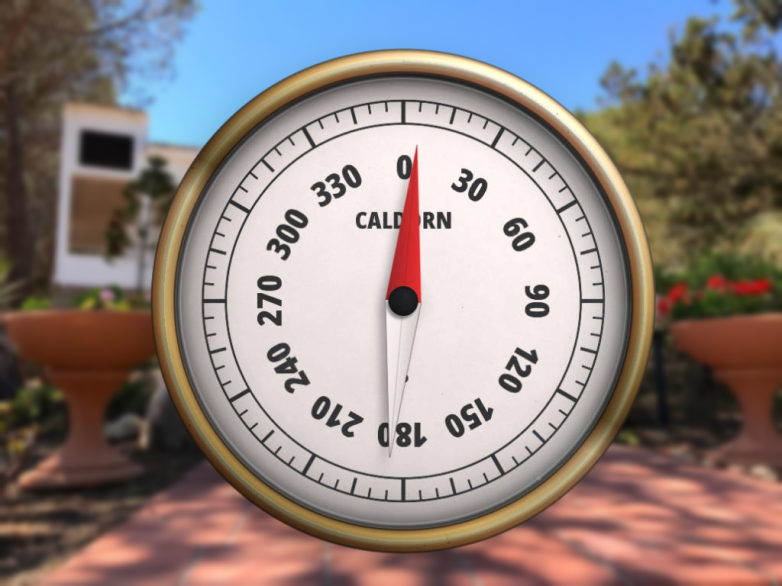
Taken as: value=5 unit=°
